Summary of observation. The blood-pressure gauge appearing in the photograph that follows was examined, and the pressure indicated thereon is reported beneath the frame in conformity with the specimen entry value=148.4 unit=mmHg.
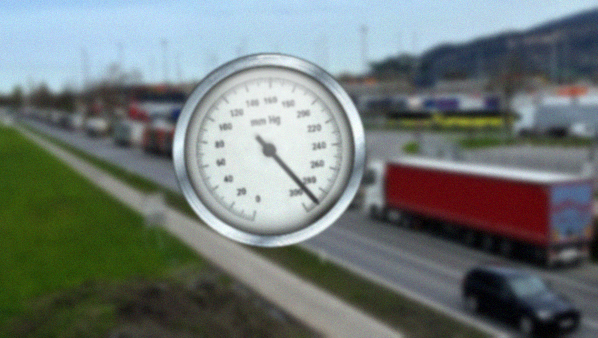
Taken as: value=290 unit=mmHg
